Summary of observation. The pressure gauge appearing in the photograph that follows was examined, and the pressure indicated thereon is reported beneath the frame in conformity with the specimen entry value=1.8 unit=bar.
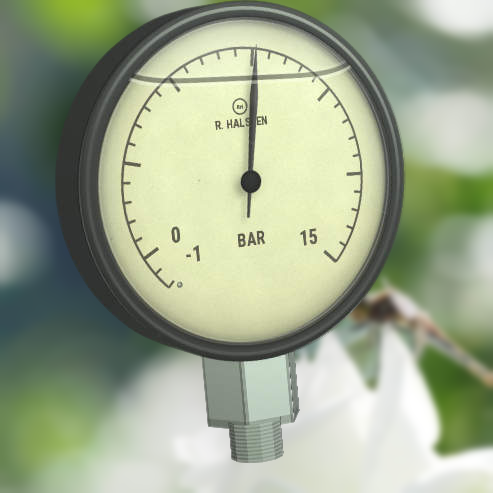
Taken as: value=7.5 unit=bar
